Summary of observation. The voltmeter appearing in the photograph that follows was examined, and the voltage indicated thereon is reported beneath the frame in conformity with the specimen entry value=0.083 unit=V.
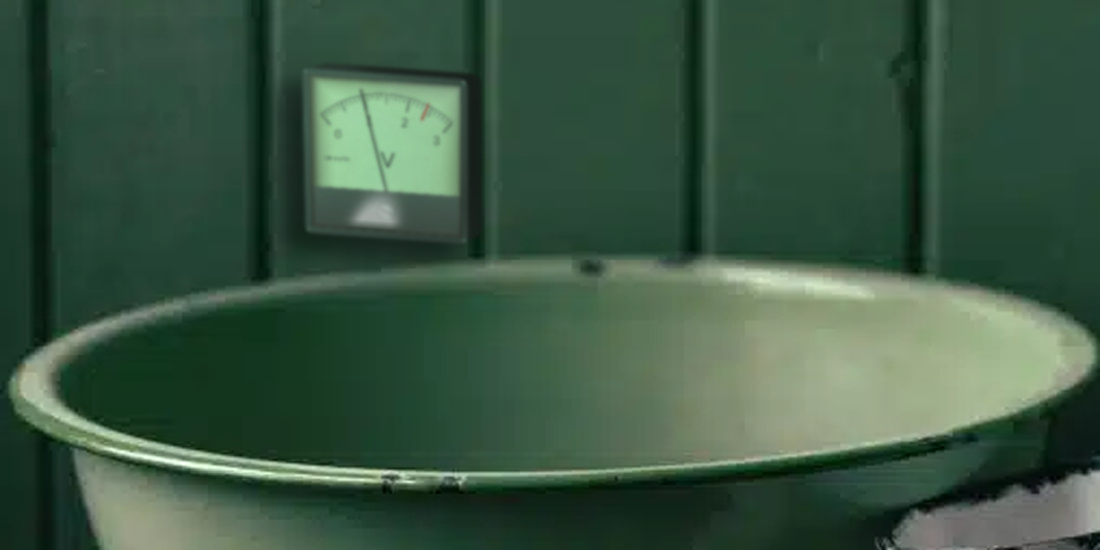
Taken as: value=1 unit=V
